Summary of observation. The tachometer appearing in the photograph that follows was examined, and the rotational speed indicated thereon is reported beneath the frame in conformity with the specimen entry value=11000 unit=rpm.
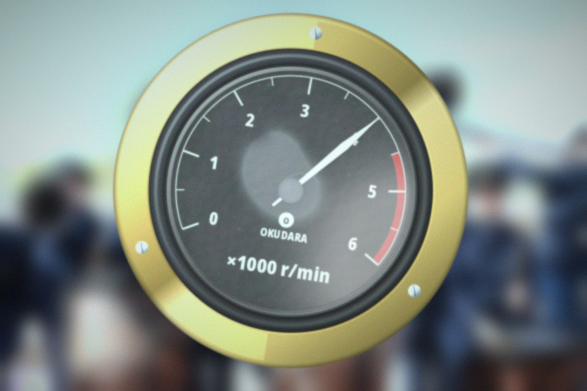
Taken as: value=4000 unit=rpm
